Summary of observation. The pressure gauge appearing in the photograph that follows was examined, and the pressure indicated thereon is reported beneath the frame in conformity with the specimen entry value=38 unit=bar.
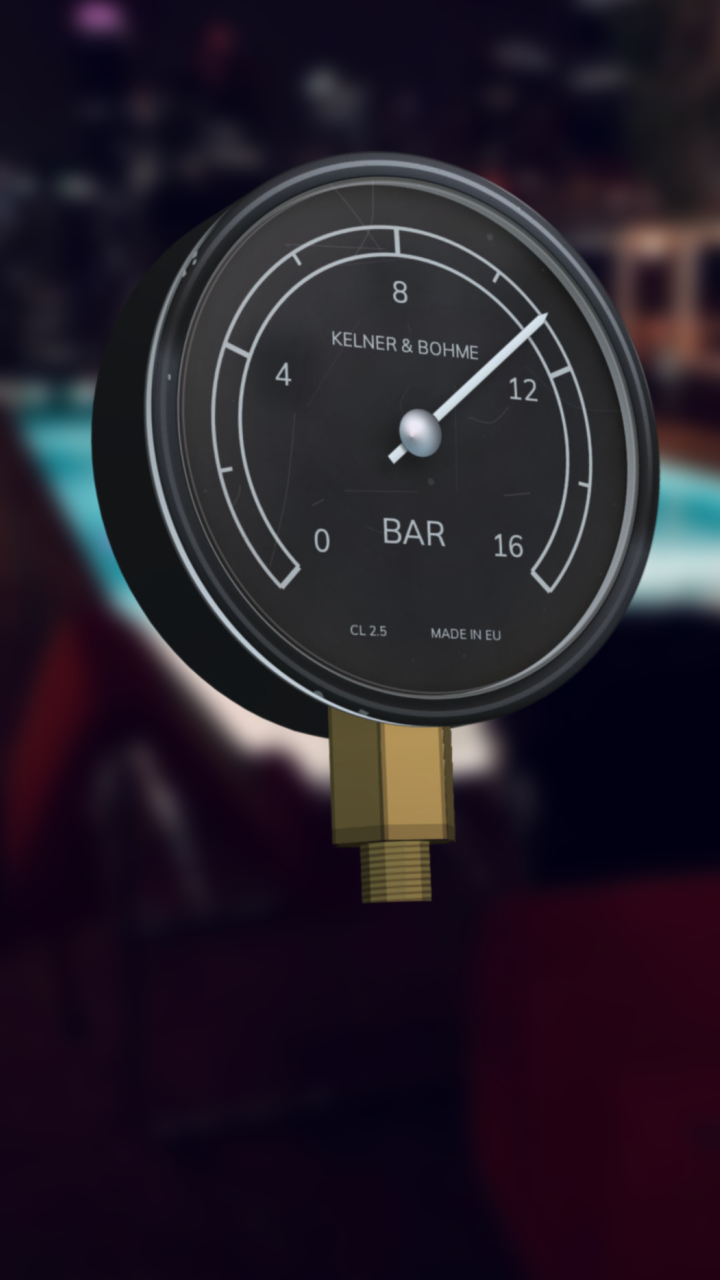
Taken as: value=11 unit=bar
